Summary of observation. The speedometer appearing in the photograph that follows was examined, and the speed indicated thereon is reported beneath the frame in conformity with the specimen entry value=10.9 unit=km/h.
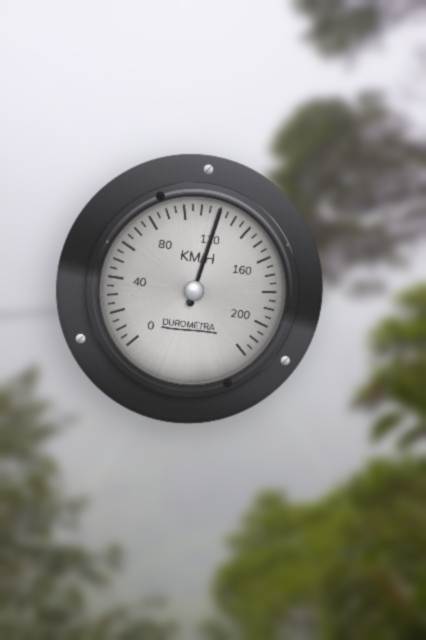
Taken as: value=120 unit=km/h
